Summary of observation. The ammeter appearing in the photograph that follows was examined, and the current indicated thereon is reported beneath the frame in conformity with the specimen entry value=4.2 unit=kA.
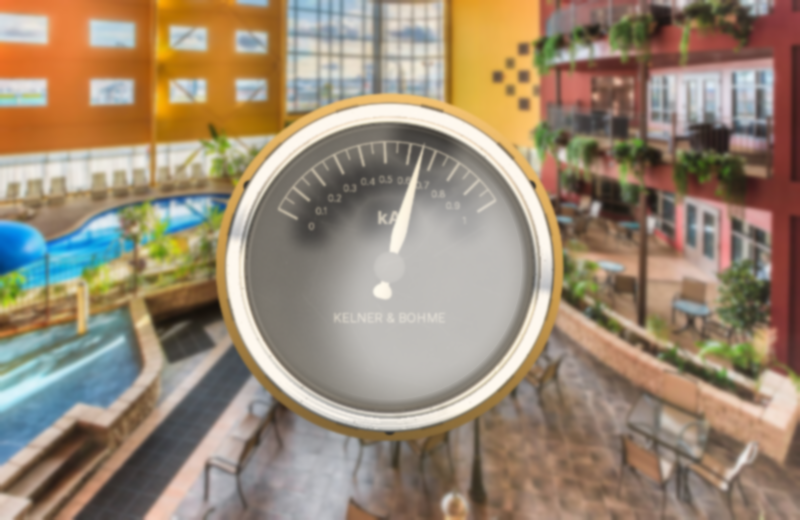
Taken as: value=0.65 unit=kA
